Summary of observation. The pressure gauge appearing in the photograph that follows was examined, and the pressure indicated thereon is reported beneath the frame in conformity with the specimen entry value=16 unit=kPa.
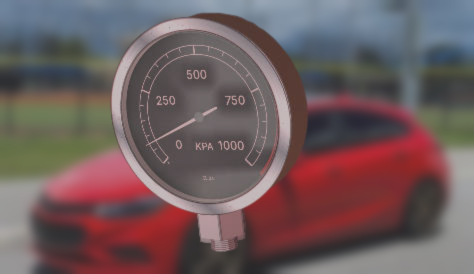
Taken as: value=75 unit=kPa
